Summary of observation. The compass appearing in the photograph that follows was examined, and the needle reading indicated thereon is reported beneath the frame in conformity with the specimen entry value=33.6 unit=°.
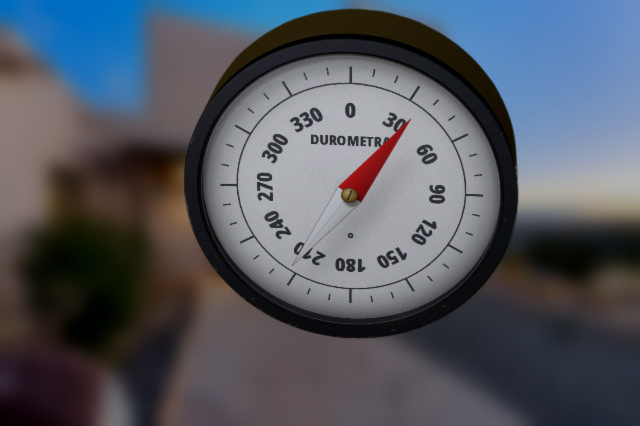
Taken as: value=35 unit=°
